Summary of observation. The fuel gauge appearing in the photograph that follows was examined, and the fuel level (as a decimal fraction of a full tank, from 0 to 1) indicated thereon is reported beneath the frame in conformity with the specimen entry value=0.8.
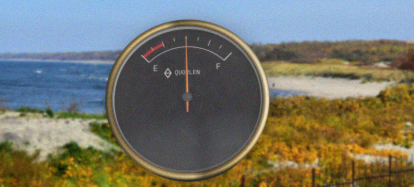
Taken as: value=0.5
